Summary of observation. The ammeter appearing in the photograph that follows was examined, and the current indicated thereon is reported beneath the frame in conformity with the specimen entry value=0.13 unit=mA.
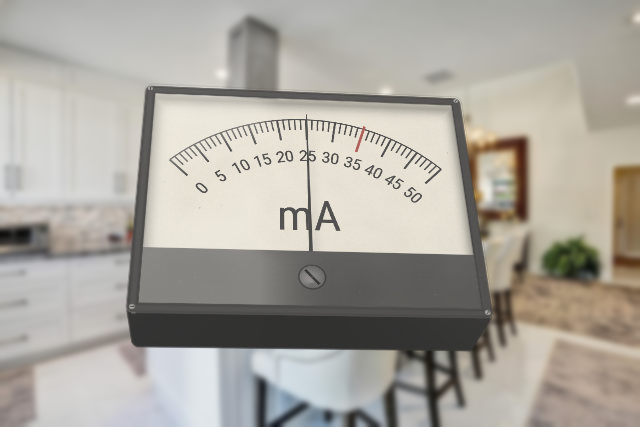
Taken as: value=25 unit=mA
